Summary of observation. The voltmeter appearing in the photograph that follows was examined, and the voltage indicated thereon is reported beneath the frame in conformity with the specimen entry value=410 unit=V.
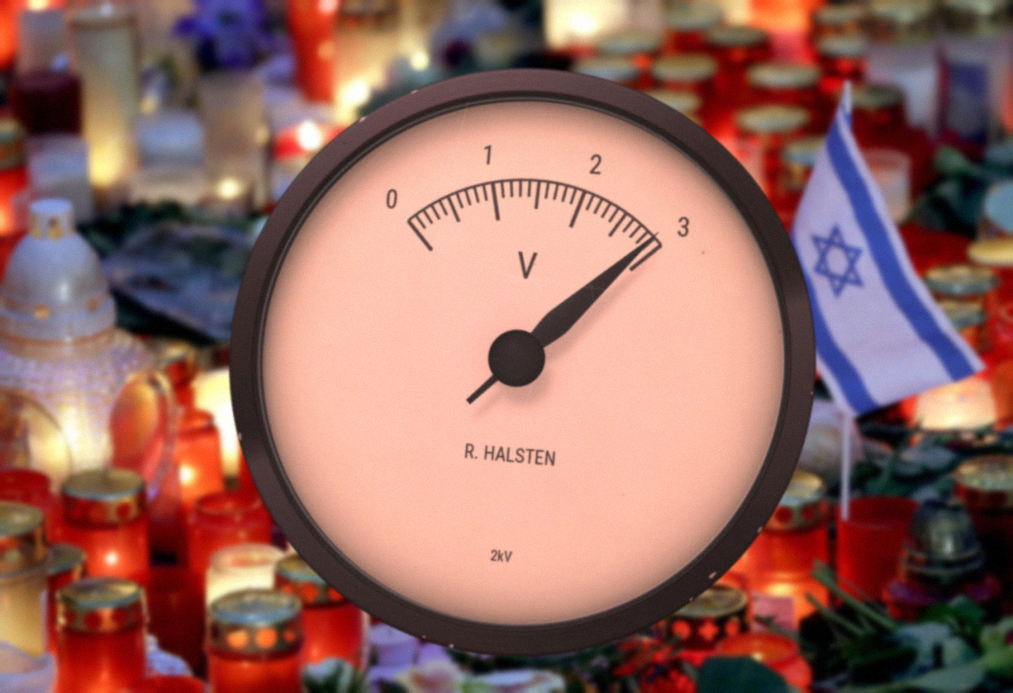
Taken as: value=2.9 unit=V
